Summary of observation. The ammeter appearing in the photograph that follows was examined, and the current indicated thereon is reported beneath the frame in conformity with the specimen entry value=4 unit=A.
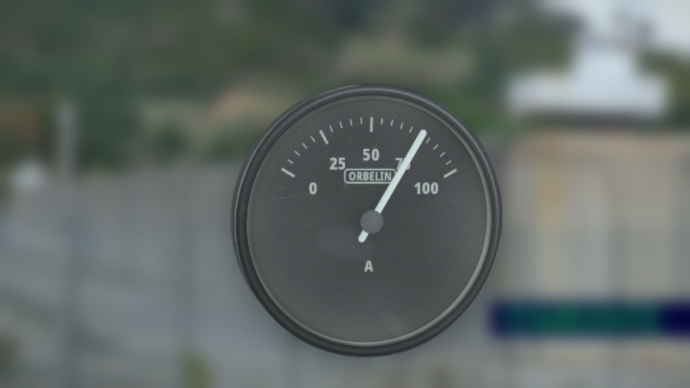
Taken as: value=75 unit=A
